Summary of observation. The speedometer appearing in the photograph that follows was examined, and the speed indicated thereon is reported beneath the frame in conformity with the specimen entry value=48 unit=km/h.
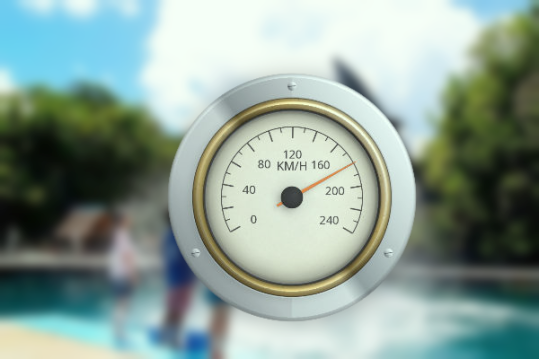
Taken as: value=180 unit=km/h
